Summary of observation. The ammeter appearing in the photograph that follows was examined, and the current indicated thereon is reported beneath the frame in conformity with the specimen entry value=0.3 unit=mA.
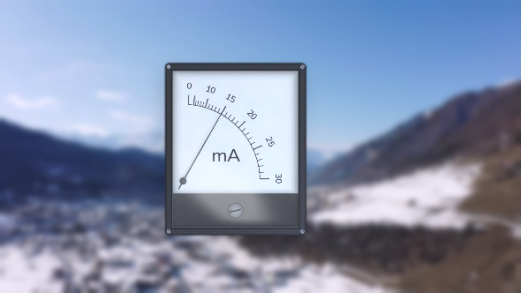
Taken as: value=15 unit=mA
